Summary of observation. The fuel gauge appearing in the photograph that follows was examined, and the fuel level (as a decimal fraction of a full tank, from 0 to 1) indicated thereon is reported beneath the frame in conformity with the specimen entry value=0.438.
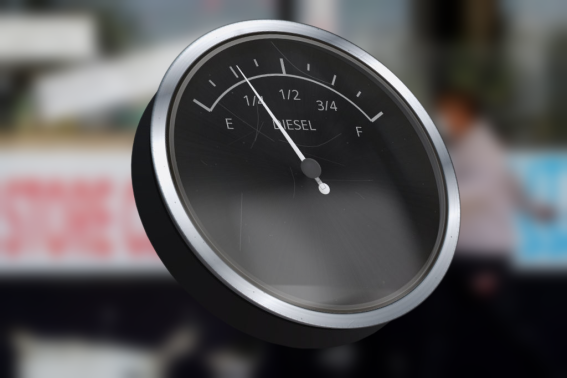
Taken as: value=0.25
